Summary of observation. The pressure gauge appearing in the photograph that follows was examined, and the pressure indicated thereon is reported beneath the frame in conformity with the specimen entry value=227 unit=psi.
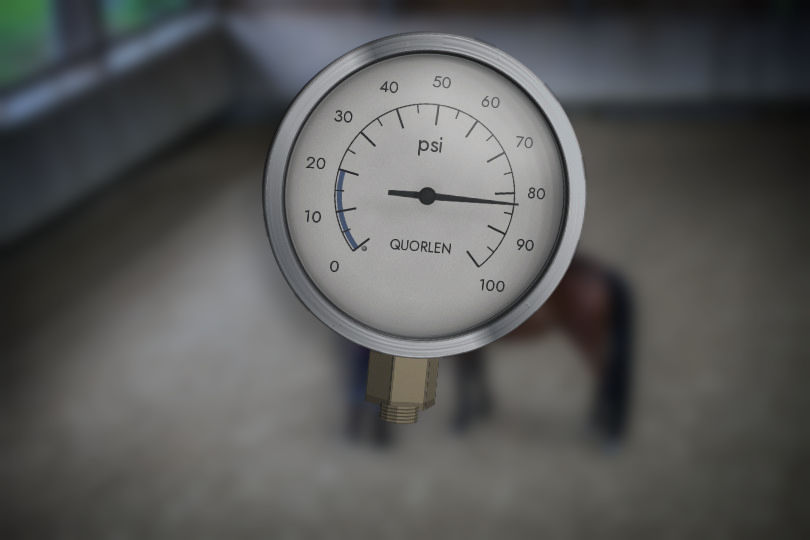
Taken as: value=82.5 unit=psi
